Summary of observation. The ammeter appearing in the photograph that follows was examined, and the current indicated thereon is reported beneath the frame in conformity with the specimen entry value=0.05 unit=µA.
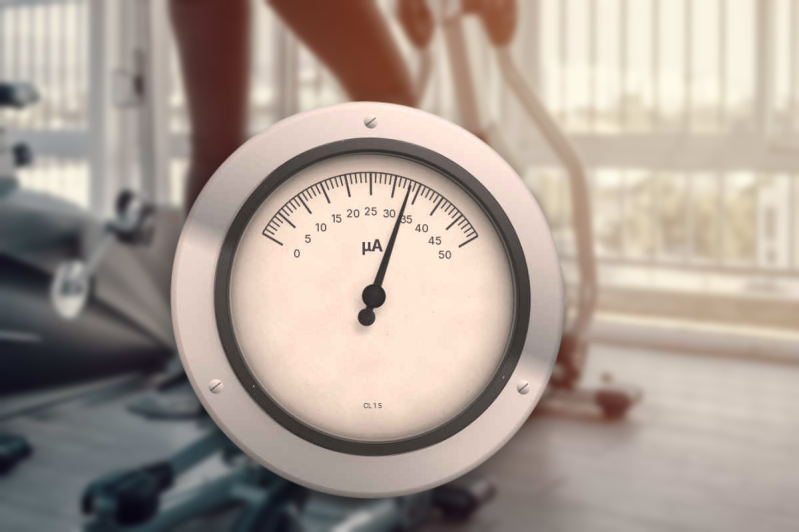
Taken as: value=33 unit=µA
